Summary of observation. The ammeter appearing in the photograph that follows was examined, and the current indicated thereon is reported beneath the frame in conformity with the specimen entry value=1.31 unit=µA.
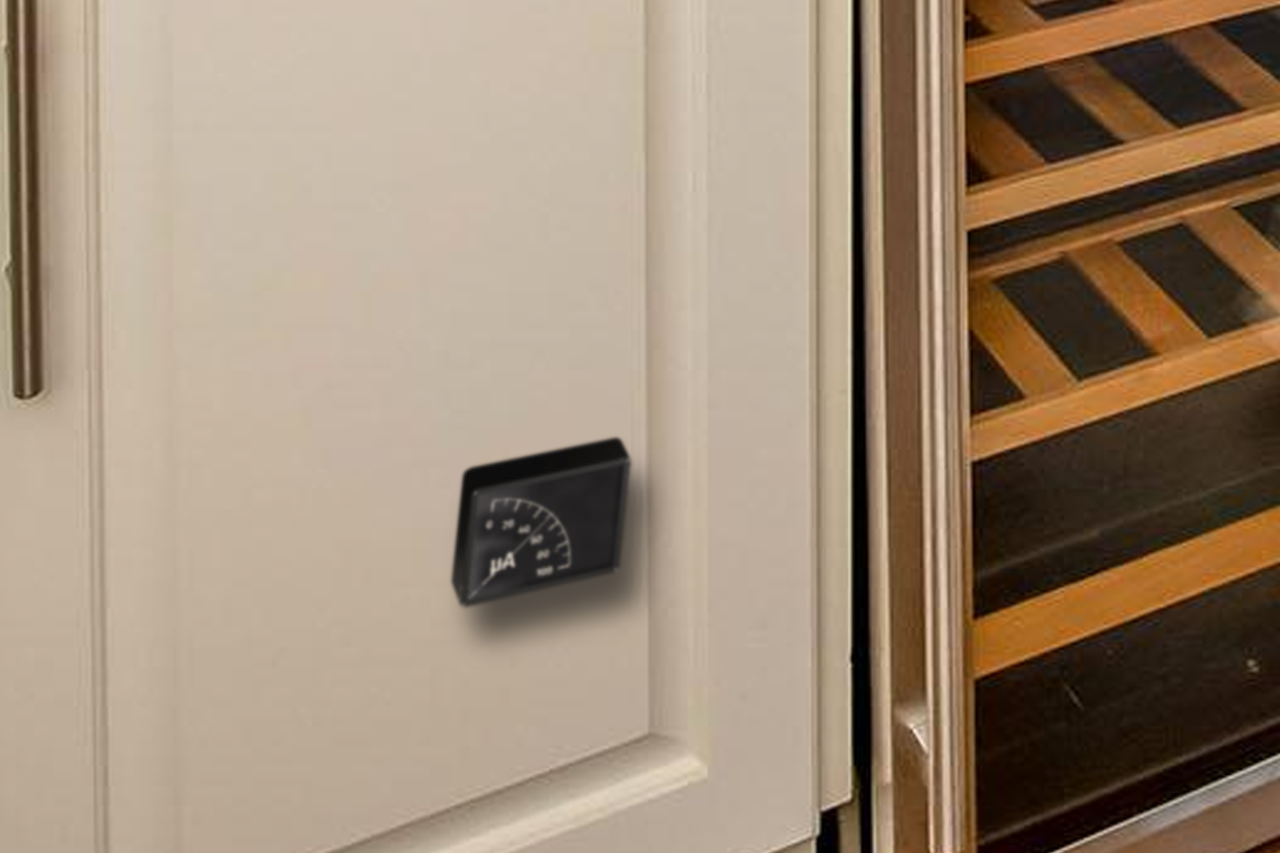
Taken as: value=50 unit=µA
